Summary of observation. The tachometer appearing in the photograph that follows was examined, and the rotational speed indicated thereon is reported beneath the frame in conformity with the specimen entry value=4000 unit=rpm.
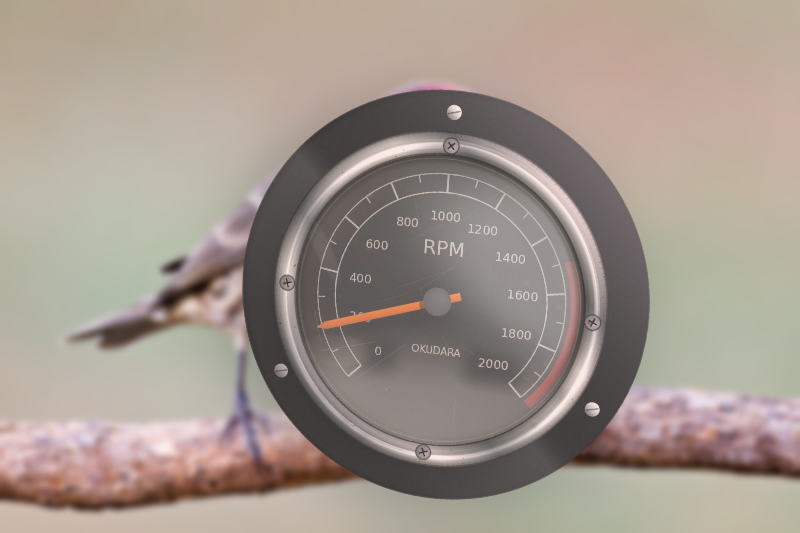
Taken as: value=200 unit=rpm
